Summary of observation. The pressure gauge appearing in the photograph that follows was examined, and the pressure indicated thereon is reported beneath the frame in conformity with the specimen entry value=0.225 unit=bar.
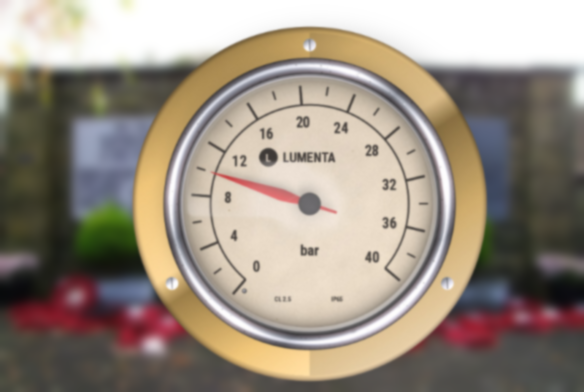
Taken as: value=10 unit=bar
